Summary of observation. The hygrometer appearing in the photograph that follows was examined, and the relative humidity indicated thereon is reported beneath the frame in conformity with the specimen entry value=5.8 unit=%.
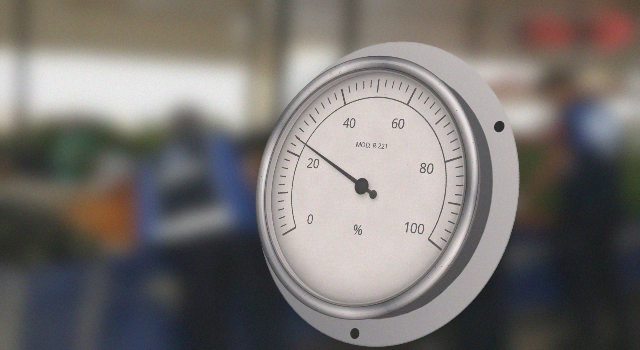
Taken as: value=24 unit=%
